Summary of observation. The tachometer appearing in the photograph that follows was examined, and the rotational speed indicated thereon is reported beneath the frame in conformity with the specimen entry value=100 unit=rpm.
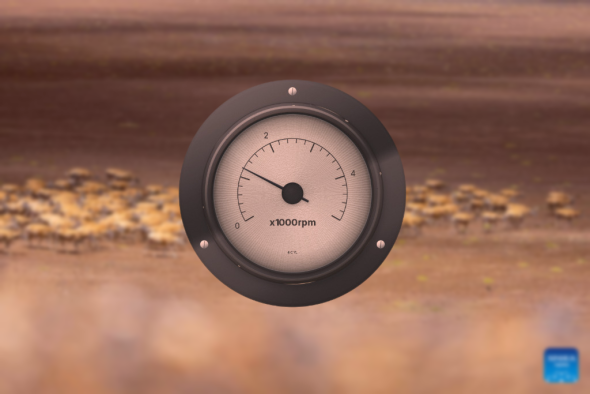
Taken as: value=1200 unit=rpm
